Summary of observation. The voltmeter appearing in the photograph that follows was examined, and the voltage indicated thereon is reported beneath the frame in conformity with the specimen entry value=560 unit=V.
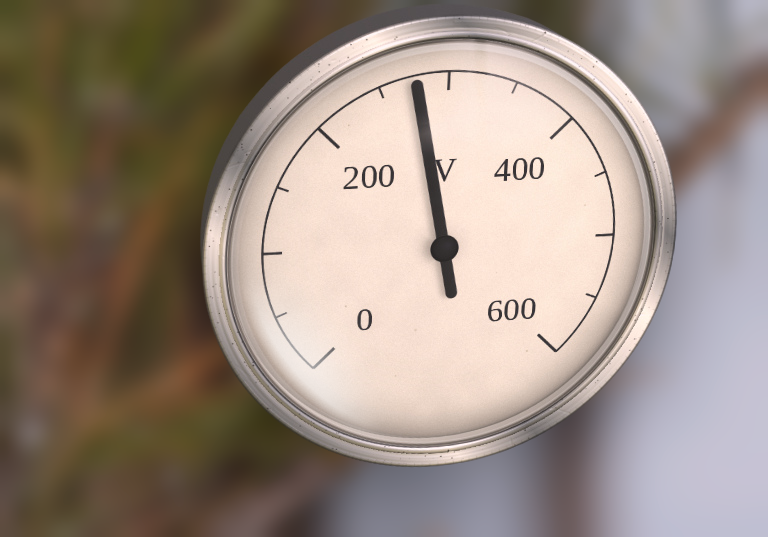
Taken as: value=275 unit=V
